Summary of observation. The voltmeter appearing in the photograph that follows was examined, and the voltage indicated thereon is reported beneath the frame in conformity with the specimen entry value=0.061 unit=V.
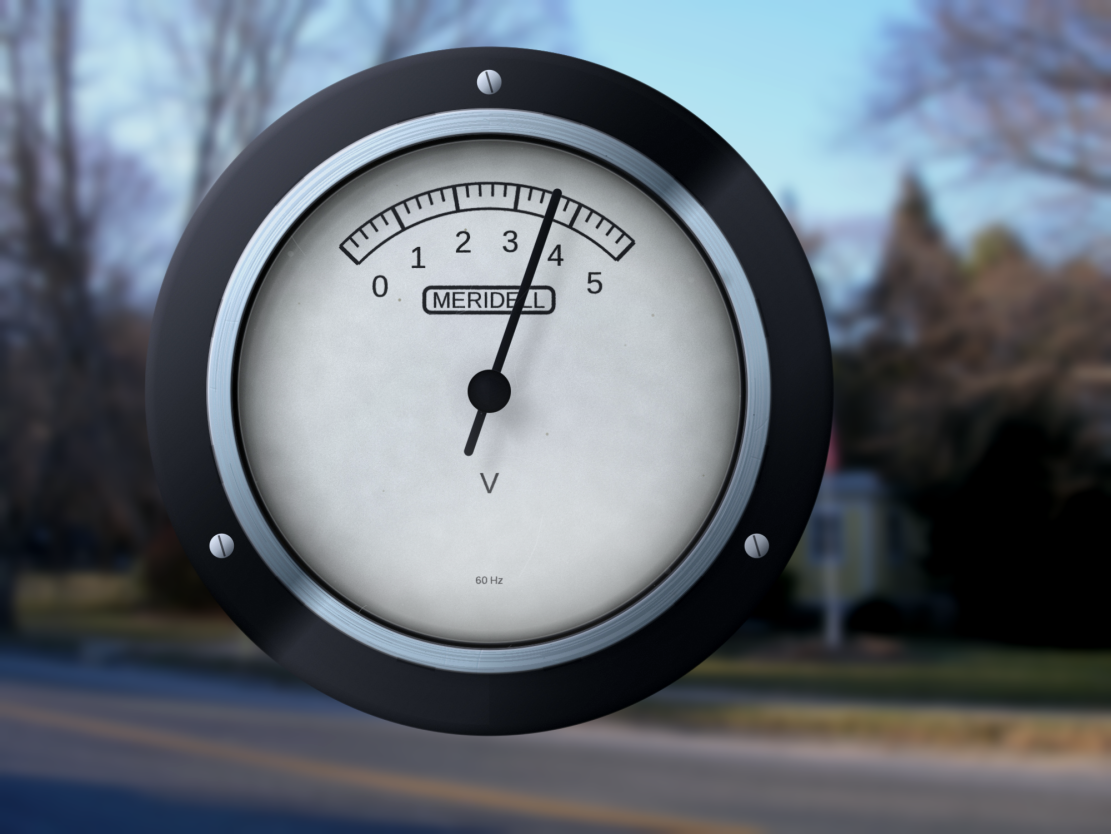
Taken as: value=3.6 unit=V
